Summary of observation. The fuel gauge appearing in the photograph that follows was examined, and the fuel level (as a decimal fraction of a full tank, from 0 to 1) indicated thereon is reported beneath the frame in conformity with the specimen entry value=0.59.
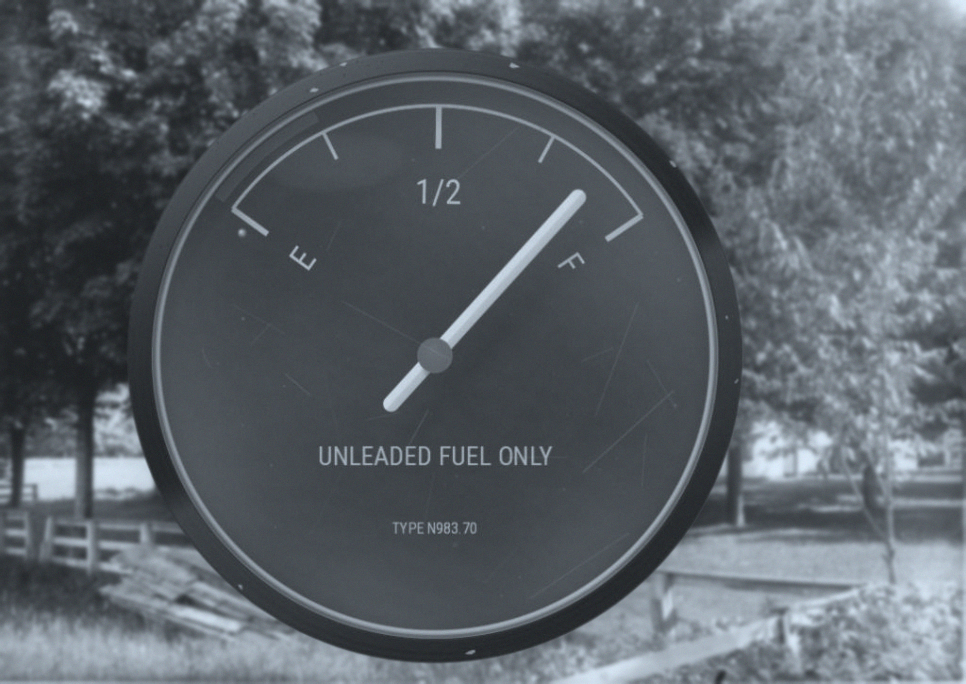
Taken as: value=0.875
